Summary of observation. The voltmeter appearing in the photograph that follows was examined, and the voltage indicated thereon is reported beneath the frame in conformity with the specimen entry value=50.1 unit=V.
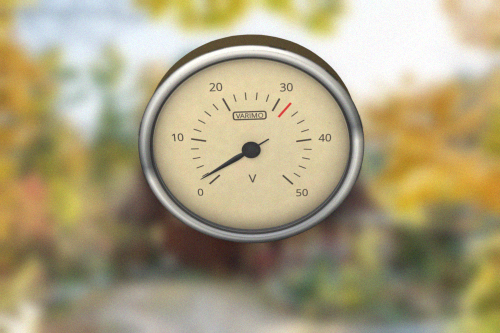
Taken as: value=2 unit=V
